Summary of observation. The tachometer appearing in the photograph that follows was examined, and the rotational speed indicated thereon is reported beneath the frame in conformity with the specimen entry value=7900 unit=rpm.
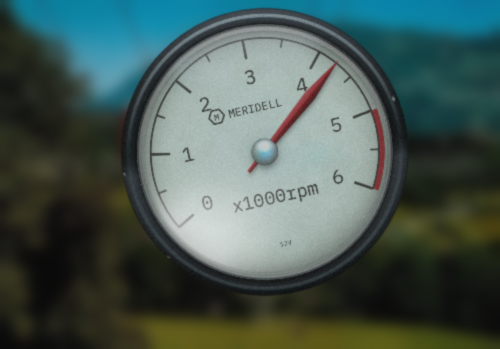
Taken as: value=4250 unit=rpm
